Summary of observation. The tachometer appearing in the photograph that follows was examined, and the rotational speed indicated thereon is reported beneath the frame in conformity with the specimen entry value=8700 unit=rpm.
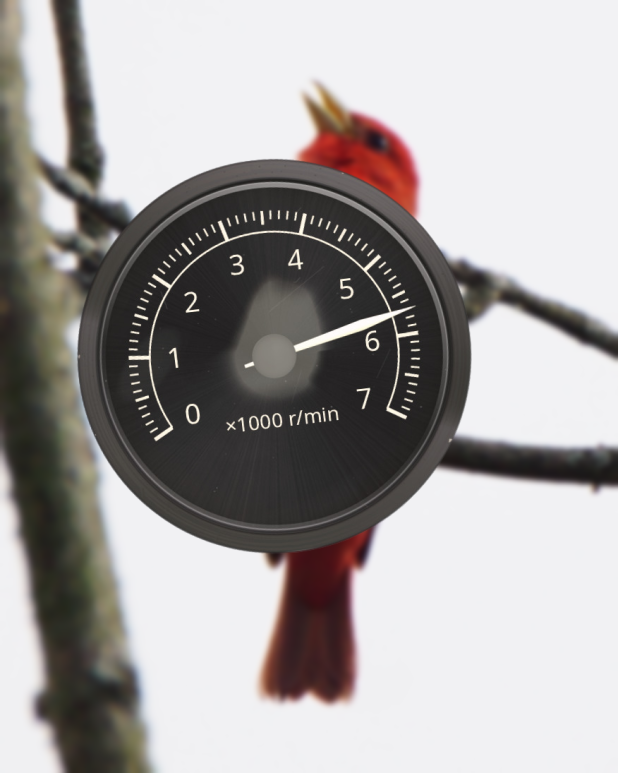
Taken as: value=5700 unit=rpm
